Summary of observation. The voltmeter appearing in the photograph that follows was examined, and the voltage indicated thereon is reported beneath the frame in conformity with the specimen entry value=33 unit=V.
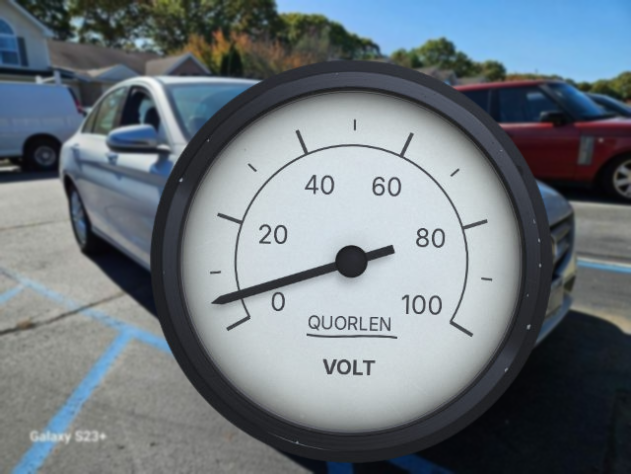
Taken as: value=5 unit=V
